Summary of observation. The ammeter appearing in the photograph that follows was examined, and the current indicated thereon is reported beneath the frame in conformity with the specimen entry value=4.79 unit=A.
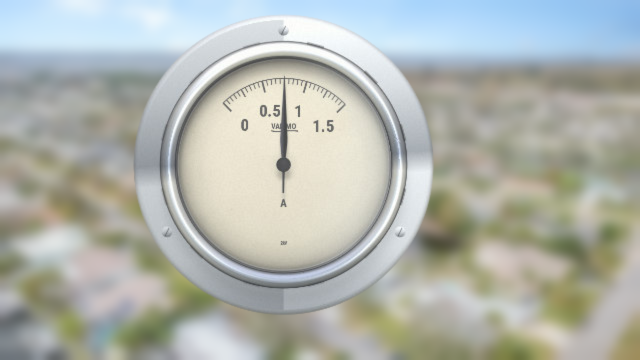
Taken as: value=0.75 unit=A
